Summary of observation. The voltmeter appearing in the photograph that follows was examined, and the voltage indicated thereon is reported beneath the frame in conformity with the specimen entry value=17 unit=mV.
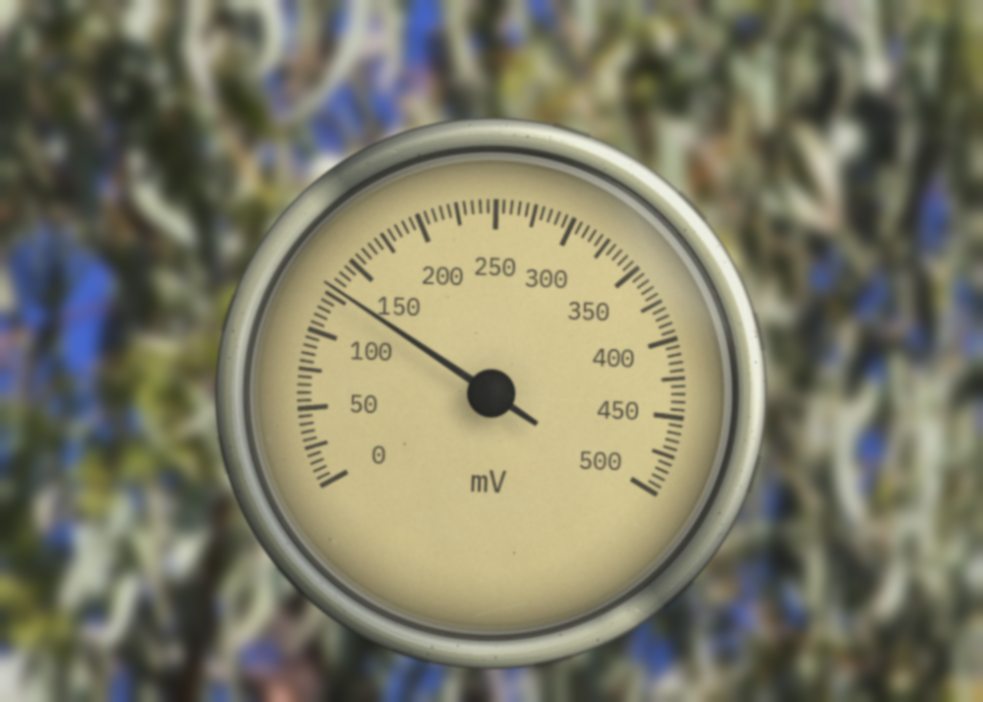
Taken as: value=130 unit=mV
